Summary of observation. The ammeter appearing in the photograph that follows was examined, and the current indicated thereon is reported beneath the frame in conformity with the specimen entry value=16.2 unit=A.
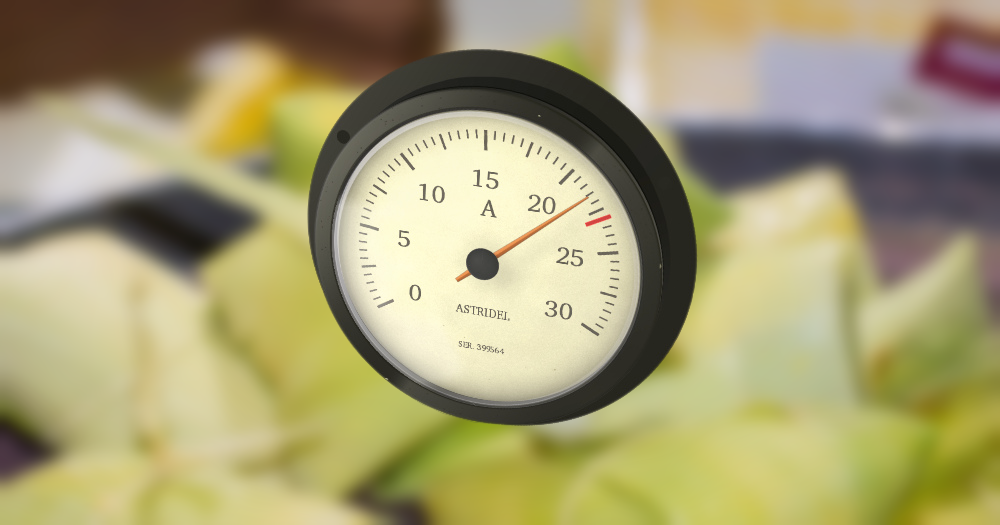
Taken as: value=21.5 unit=A
